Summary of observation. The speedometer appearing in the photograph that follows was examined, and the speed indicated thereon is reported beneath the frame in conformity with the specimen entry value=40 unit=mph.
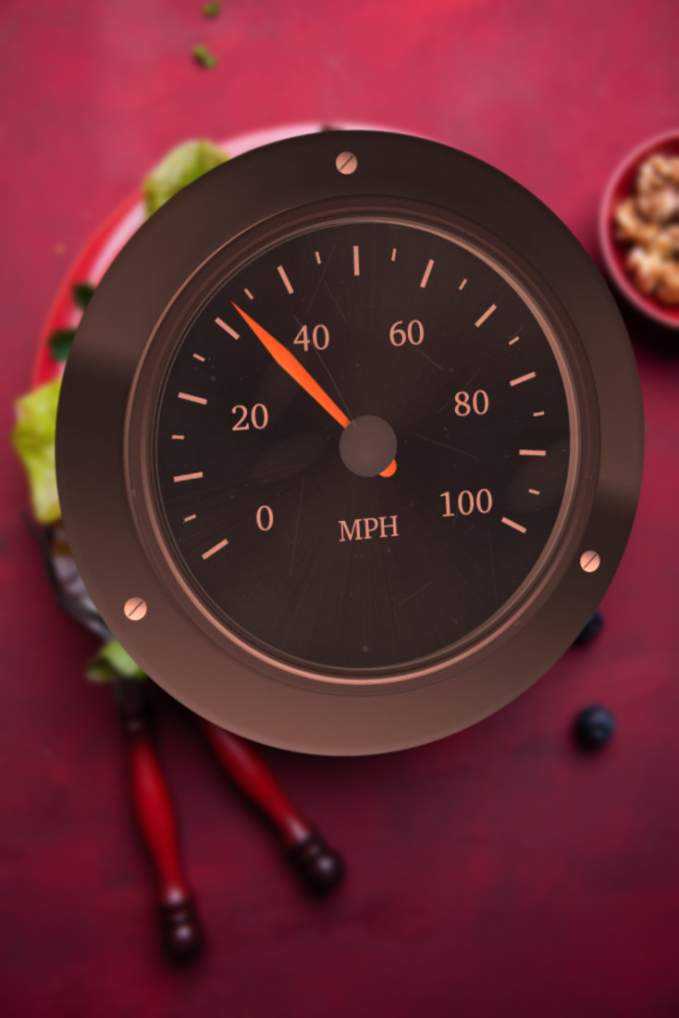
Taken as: value=32.5 unit=mph
